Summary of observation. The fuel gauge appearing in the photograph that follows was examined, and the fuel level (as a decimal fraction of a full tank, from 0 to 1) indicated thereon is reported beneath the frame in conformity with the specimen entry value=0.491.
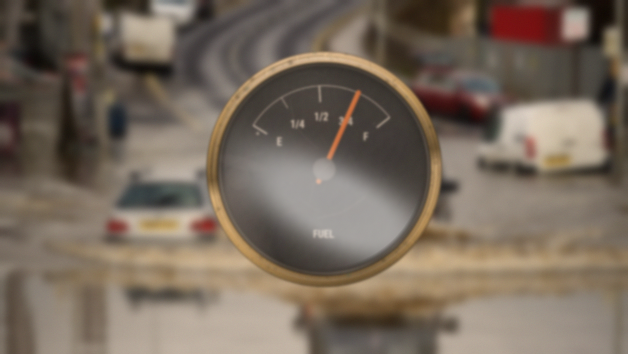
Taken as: value=0.75
